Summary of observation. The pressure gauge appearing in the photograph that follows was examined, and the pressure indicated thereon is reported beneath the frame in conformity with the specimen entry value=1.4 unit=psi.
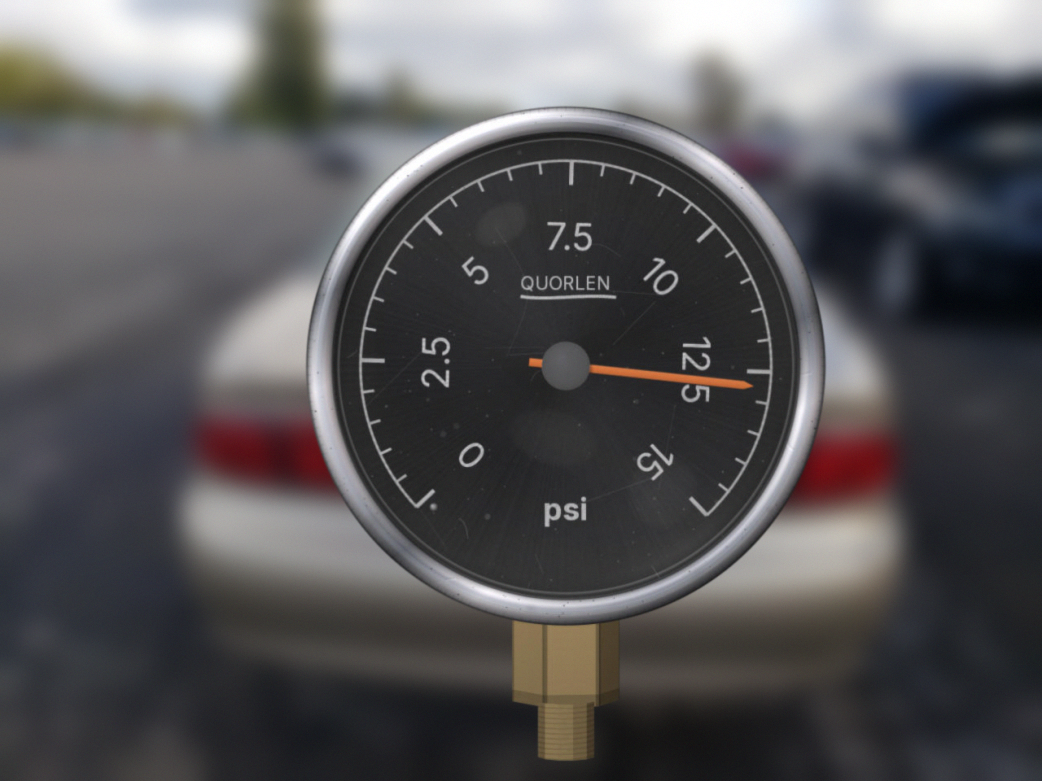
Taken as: value=12.75 unit=psi
